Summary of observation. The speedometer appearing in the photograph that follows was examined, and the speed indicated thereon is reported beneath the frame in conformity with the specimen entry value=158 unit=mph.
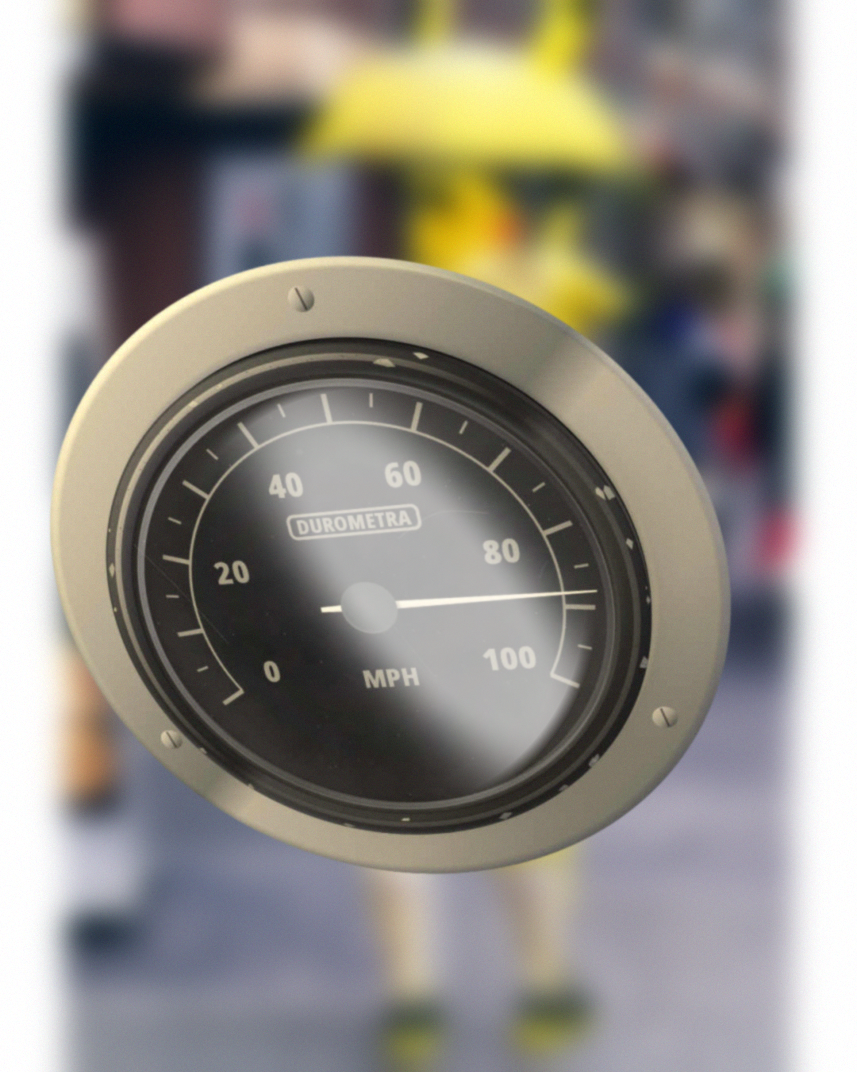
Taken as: value=87.5 unit=mph
